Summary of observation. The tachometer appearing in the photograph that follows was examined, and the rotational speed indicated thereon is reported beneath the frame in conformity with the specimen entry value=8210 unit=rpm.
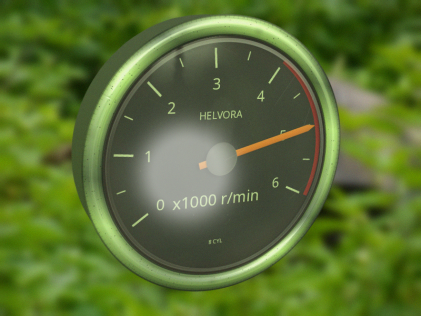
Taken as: value=5000 unit=rpm
